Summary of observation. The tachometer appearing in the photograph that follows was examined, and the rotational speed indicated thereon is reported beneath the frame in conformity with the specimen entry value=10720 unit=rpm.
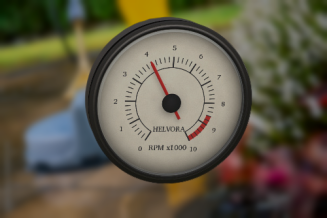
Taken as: value=4000 unit=rpm
